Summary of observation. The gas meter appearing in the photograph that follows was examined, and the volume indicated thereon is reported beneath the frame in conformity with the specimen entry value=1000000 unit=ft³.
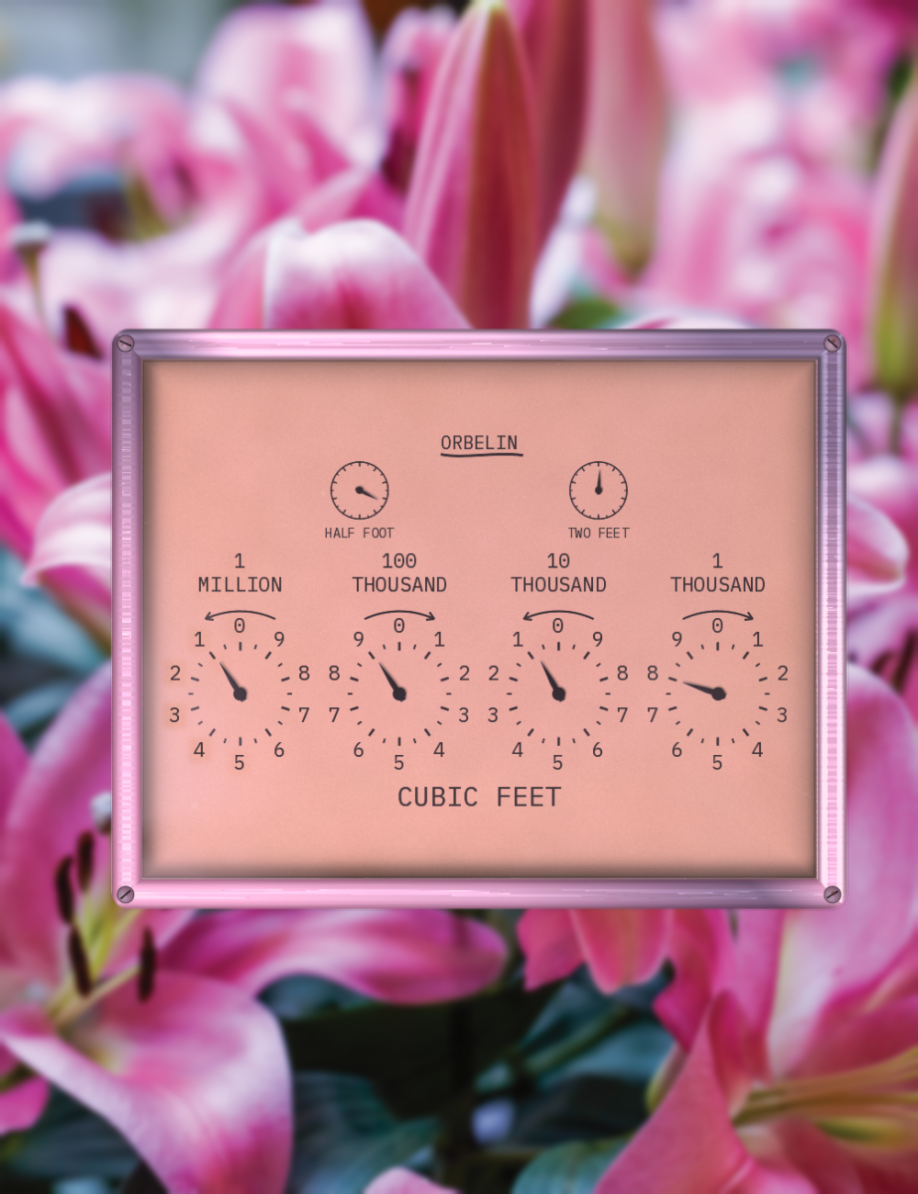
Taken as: value=90800 unit=ft³
